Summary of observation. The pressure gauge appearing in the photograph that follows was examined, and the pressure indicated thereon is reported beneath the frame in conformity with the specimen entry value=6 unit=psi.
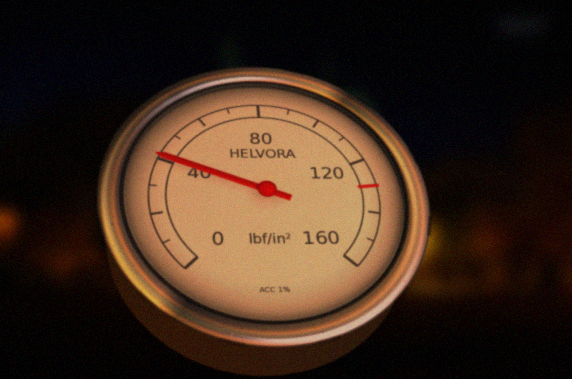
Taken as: value=40 unit=psi
